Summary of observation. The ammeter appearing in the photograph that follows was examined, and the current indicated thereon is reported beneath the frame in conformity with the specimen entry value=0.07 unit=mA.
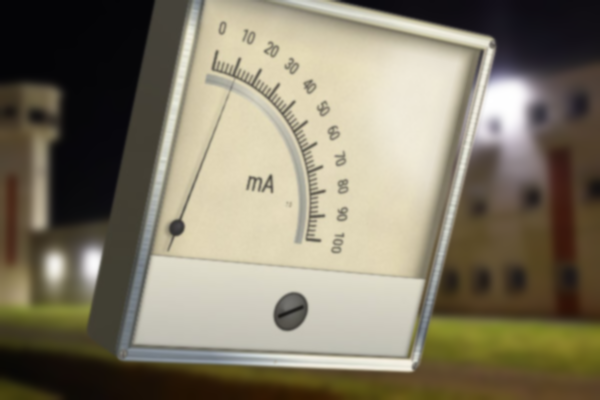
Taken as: value=10 unit=mA
